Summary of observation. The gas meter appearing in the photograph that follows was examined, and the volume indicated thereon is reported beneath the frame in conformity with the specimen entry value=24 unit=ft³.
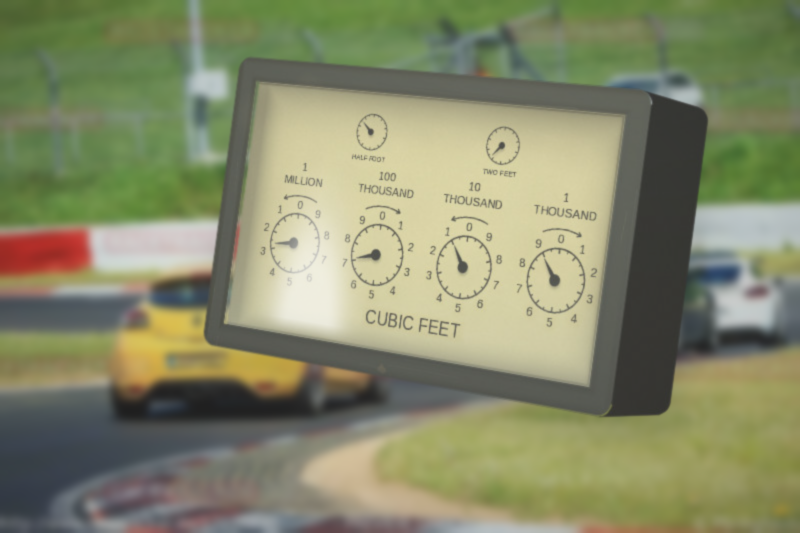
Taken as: value=270900 unit=ft³
